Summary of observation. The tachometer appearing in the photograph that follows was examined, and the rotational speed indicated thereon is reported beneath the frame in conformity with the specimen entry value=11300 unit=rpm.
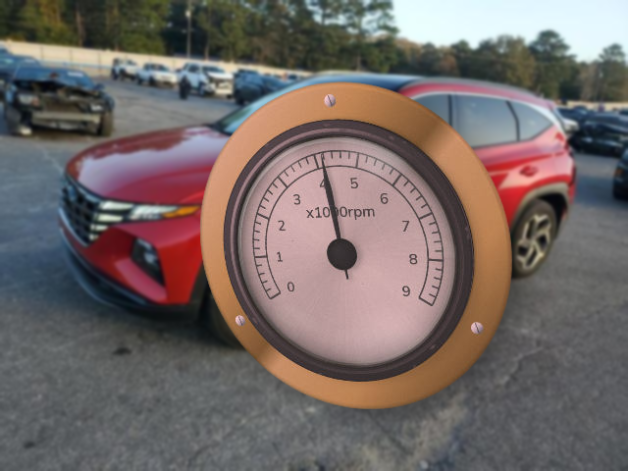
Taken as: value=4200 unit=rpm
